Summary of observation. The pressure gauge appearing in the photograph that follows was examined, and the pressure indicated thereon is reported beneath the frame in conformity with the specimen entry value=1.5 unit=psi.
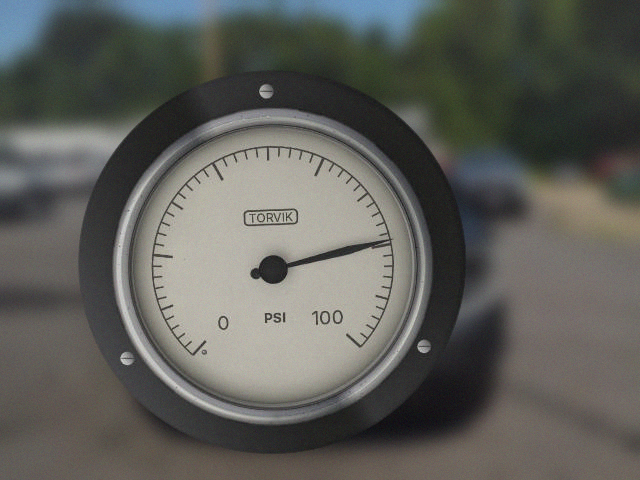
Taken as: value=79 unit=psi
